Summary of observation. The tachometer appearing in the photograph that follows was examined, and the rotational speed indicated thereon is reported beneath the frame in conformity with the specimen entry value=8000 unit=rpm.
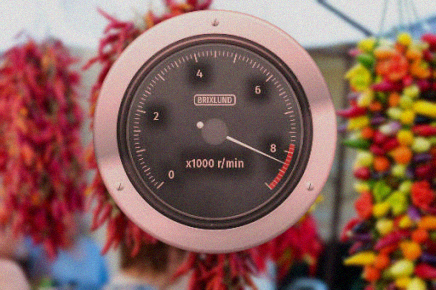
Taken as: value=8300 unit=rpm
